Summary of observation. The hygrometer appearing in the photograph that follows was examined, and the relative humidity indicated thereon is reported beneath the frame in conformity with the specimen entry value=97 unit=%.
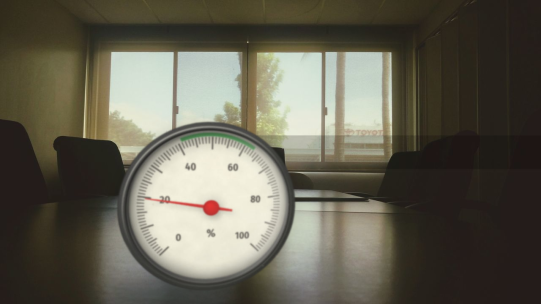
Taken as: value=20 unit=%
